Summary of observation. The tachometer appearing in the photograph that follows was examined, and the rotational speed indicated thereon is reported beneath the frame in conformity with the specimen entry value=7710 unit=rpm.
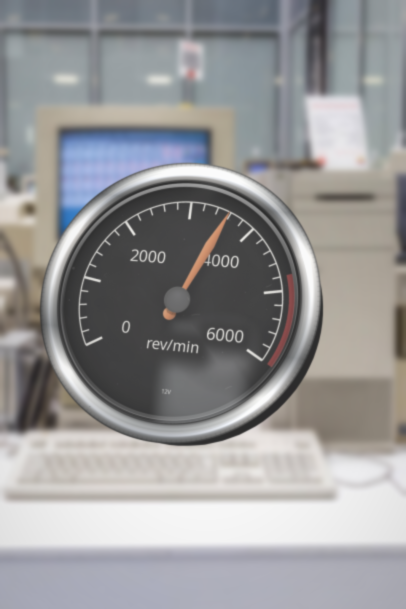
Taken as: value=3600 unit=rpm
